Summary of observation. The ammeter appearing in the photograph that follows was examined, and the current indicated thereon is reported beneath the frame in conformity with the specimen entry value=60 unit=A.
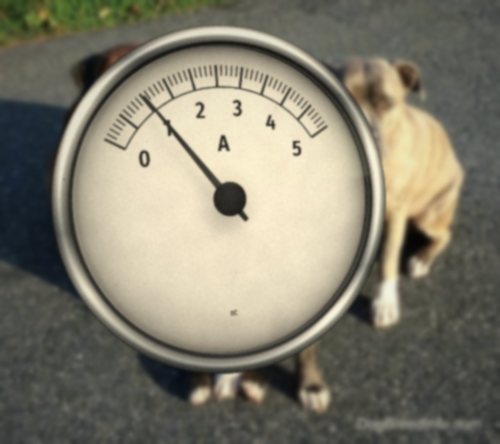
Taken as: value=1 unit=A
